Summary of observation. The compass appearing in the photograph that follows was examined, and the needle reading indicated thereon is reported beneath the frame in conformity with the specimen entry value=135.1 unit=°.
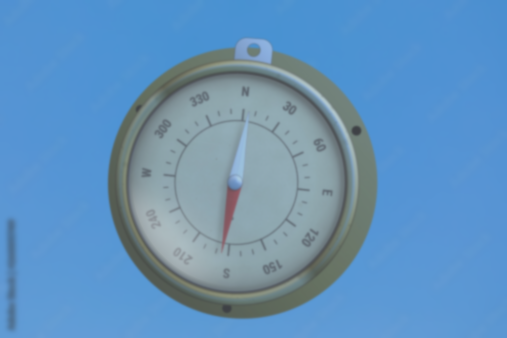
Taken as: value=185 unit=°
